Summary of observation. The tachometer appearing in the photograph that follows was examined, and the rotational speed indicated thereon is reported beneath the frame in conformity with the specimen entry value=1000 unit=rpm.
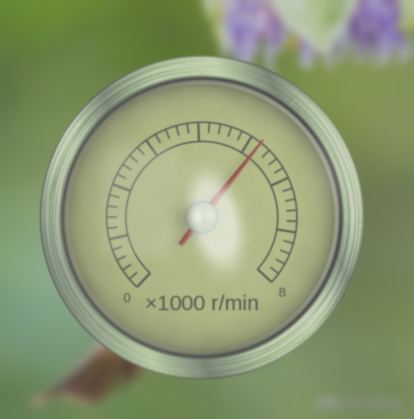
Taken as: value=5200 unit=rpm
